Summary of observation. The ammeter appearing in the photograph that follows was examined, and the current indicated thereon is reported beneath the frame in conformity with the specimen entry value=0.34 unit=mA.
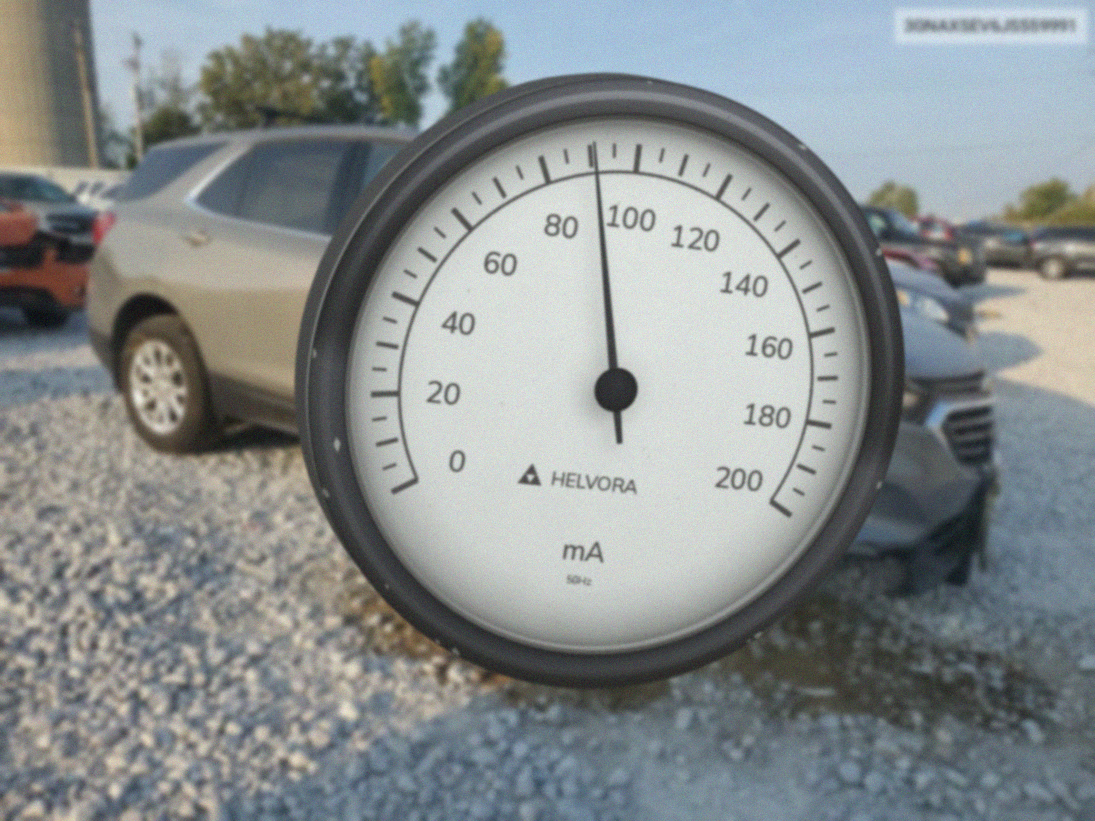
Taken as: value=90 unit=mA
